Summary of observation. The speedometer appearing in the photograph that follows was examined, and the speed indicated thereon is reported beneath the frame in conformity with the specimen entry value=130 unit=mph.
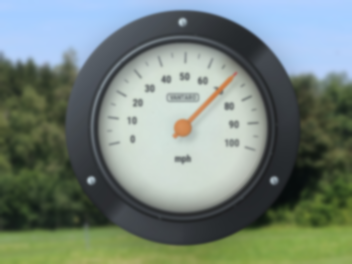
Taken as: value=70 unit=mph
